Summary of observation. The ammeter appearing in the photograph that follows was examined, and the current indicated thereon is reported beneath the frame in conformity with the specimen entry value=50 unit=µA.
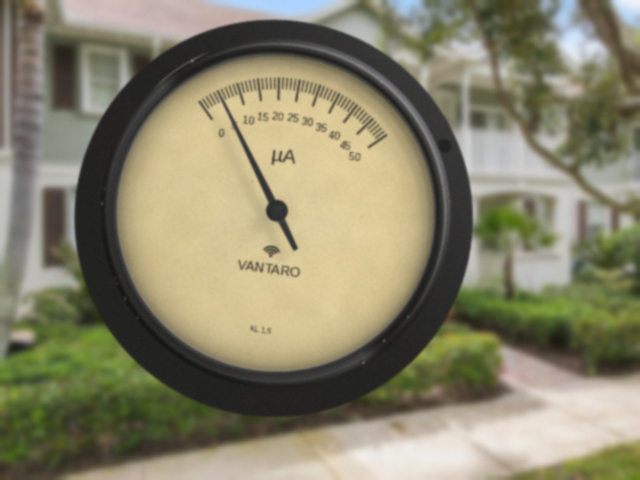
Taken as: value=5 unit=µA
